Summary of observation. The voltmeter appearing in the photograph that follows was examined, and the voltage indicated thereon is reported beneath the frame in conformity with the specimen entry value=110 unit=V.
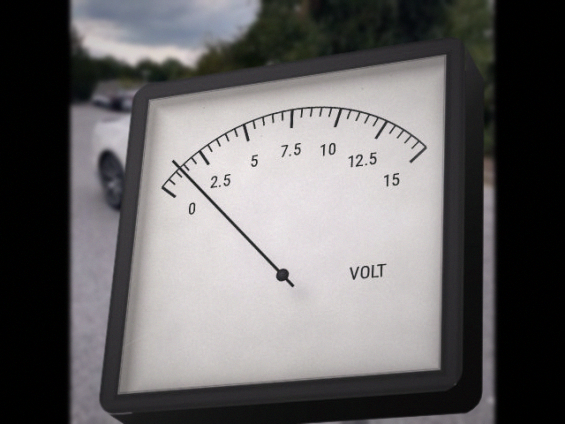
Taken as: value=1.25 unit=V
